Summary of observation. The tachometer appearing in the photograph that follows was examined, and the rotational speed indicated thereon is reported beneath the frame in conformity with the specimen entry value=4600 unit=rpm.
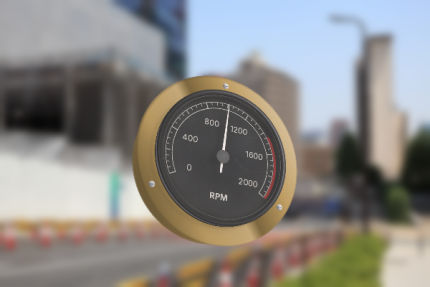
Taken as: value=1000 unit=rpm
